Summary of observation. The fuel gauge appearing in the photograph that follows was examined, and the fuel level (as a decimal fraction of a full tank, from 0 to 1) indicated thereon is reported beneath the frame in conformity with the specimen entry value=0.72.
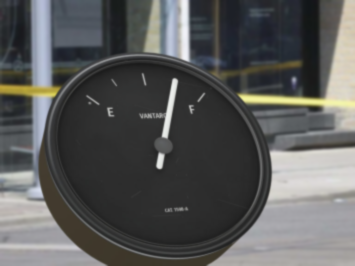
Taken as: value=0.75
